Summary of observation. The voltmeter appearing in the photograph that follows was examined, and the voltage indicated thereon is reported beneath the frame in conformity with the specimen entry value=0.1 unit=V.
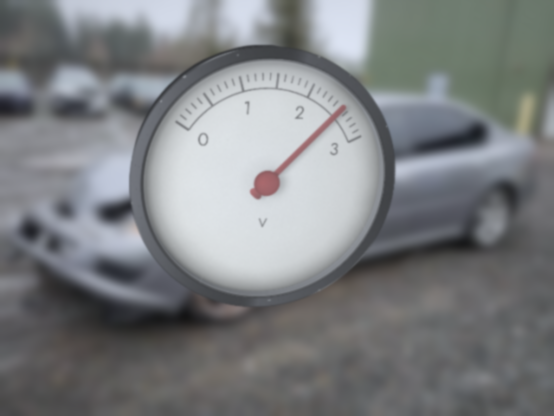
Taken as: value=2.5 unit=V
